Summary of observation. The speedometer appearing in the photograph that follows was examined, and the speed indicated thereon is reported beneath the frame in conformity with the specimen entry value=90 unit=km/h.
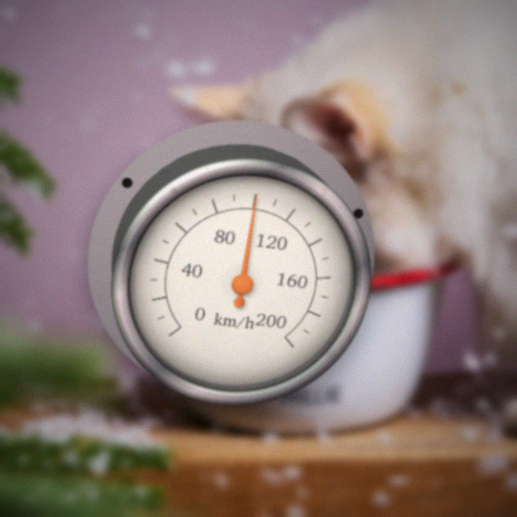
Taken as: value=100 unit=km/h
